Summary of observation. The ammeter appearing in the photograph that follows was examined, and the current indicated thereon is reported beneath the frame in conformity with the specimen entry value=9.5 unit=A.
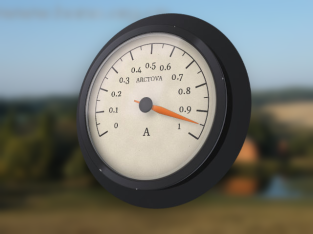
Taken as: value=0.95 unit=A
